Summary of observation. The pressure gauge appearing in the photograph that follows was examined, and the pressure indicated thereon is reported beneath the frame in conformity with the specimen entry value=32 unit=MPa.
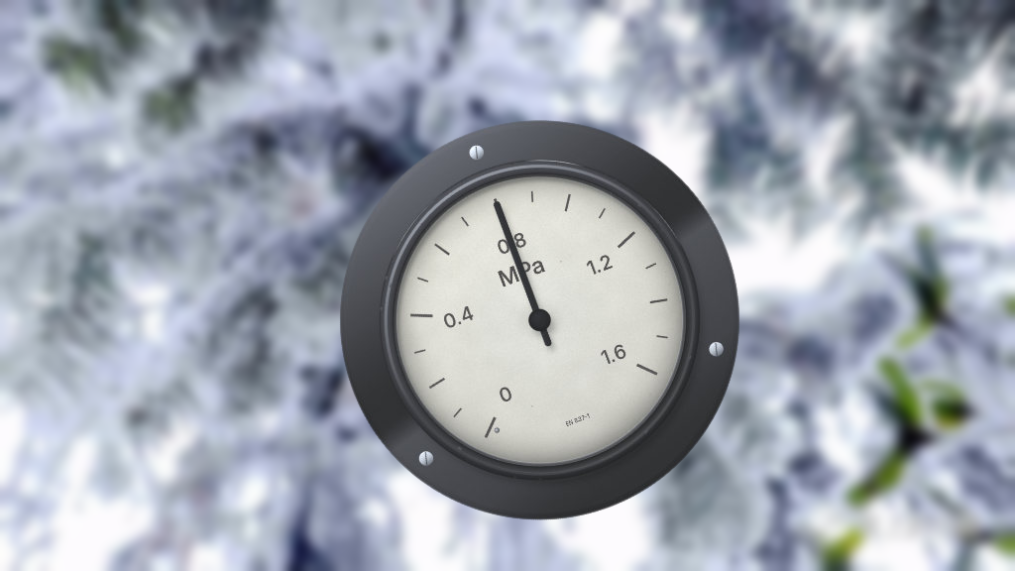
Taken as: value=0.8 unit=MPa
